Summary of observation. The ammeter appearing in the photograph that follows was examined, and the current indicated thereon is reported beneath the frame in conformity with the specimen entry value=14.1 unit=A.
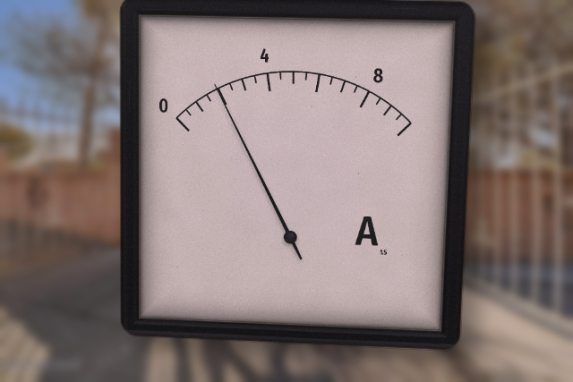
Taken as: value=2 unit=A
